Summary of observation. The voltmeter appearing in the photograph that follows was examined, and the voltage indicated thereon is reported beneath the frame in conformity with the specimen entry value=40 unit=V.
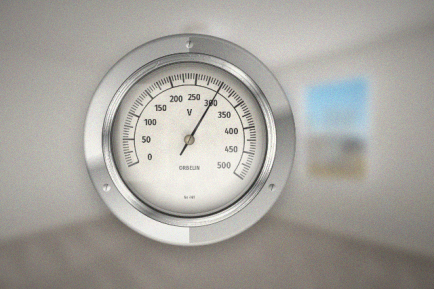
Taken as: value=300 unit=V
